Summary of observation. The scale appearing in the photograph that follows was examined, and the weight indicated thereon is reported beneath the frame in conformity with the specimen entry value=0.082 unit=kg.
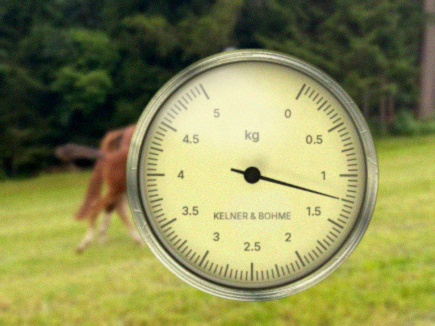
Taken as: value=1.25 unit=kg
